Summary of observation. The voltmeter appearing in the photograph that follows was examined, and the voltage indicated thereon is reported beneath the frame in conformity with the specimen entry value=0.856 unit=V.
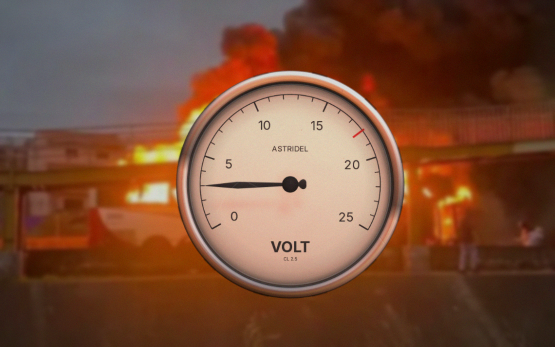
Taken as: value=3 unit=V
